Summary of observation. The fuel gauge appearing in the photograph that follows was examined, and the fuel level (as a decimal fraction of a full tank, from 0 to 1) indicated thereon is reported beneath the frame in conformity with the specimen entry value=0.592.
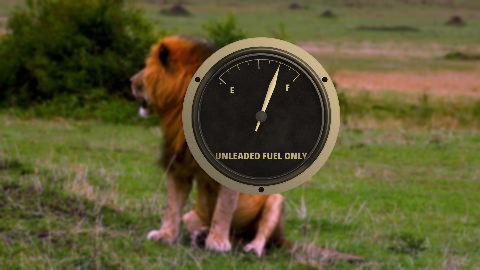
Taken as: value=0.75
